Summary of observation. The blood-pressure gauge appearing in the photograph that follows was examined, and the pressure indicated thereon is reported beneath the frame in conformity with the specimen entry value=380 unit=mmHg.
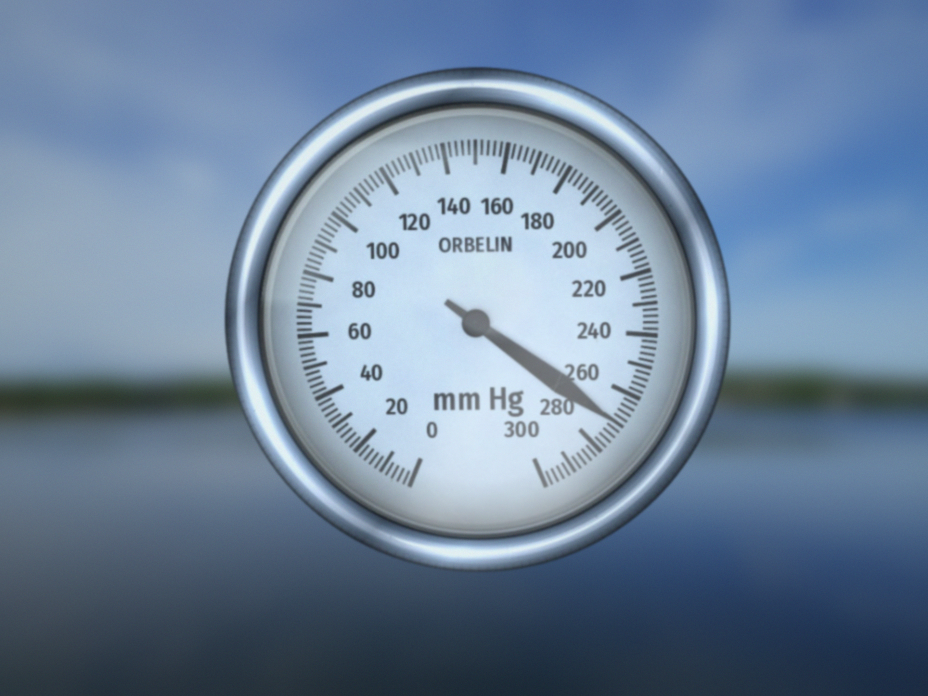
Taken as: value=270 unit=mmHg
